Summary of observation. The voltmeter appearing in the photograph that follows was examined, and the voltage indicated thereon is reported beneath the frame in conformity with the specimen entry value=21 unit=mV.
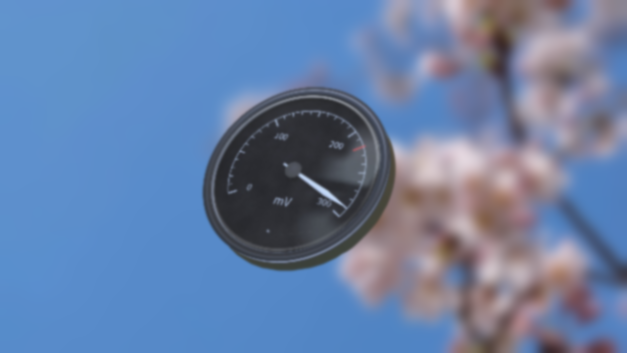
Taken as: value=290 unit=mV
